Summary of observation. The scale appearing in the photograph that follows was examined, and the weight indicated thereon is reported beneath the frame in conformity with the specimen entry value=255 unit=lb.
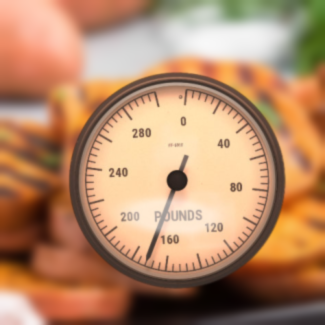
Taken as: value=172 unit=lb
